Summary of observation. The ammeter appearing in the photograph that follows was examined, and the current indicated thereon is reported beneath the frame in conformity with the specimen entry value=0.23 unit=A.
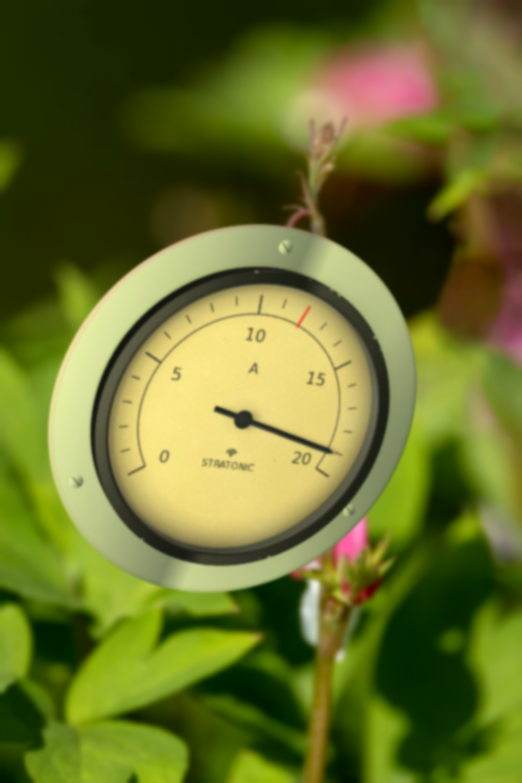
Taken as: value=19 unit=A
